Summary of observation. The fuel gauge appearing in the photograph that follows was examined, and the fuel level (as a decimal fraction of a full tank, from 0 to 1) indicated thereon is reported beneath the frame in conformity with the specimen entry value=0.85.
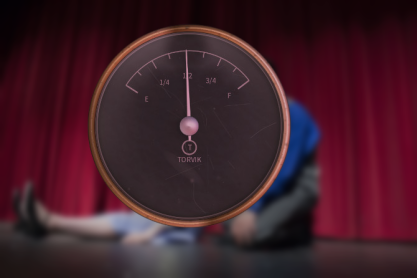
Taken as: value=0.5
